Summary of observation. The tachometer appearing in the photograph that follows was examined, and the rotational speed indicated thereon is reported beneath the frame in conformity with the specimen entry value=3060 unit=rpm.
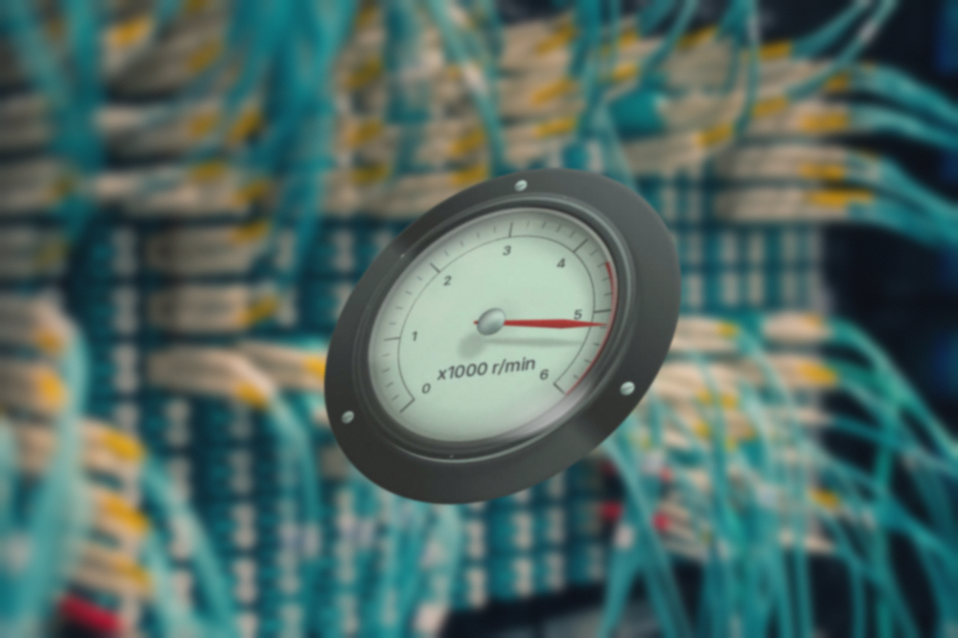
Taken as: value=5200 unit=rpm
